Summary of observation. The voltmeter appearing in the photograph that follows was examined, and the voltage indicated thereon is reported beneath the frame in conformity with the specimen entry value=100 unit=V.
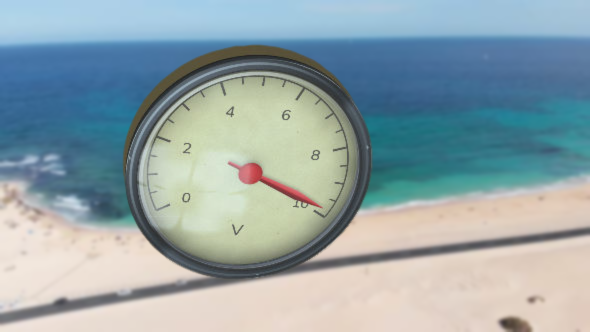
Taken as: value=9.75 unit=V
